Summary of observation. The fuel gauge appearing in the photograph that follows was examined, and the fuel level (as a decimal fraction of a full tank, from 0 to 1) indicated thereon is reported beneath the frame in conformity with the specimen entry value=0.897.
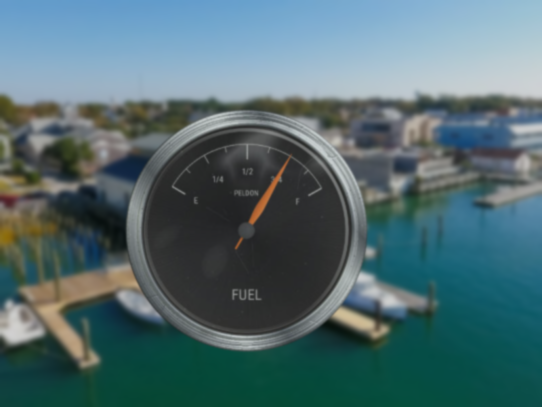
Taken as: value=0.75
